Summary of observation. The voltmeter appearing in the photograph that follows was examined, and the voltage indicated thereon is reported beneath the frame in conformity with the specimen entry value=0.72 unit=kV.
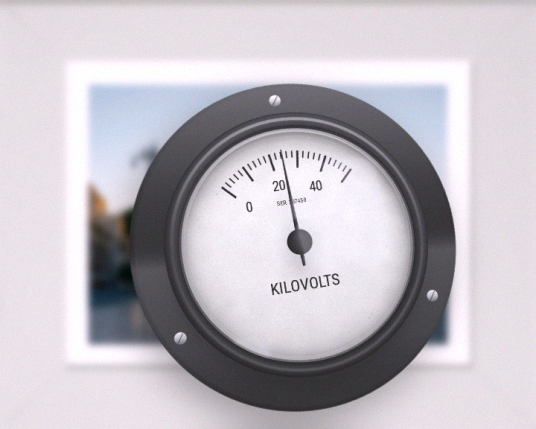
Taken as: value=24 unit=kV
